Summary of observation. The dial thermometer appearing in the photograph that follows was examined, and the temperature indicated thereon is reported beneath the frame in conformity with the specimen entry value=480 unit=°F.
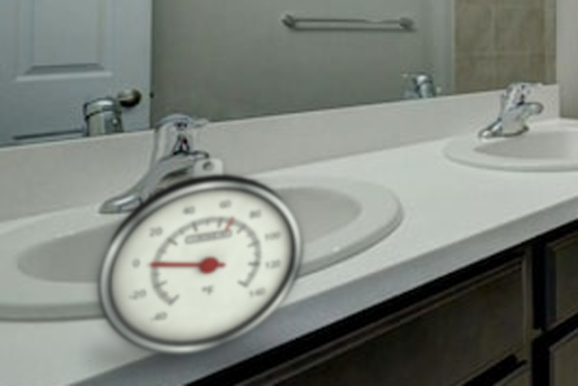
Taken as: value=0 unit=°F
